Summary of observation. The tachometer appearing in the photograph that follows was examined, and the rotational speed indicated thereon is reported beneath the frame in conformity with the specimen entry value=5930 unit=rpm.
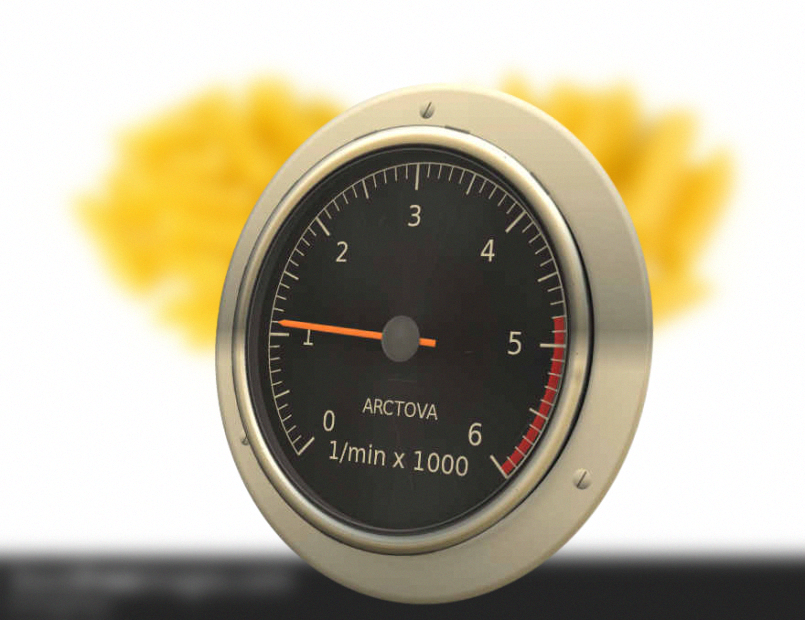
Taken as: value=1100 unit=rpm
